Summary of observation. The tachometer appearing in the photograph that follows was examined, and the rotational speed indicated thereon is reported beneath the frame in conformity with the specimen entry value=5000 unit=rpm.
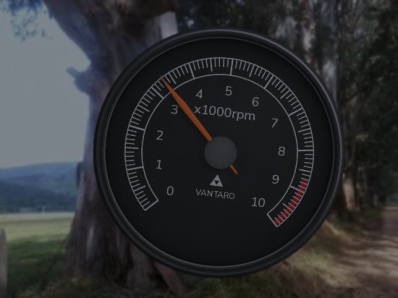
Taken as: value=3300 unit=rpm
